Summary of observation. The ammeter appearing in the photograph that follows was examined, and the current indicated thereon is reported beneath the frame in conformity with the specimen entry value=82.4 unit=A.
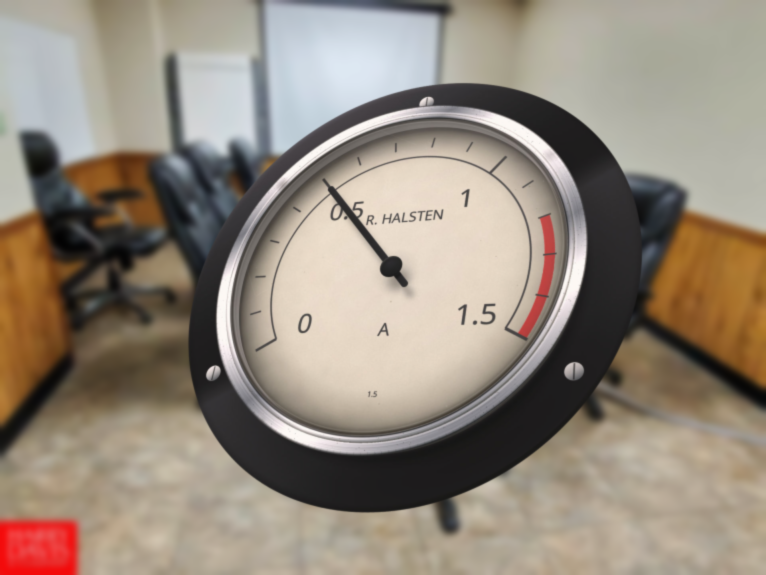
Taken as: value=0.5 unit=A
